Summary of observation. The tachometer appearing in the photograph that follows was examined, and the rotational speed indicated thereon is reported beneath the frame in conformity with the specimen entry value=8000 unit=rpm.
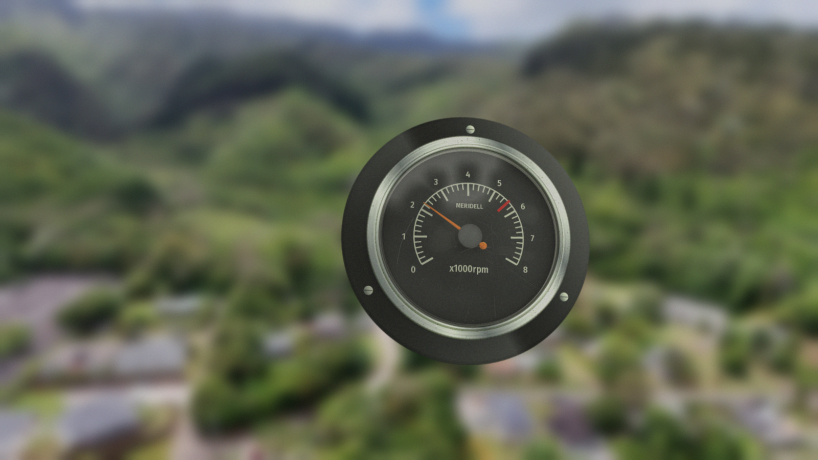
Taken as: value=2200 unit=rpm
